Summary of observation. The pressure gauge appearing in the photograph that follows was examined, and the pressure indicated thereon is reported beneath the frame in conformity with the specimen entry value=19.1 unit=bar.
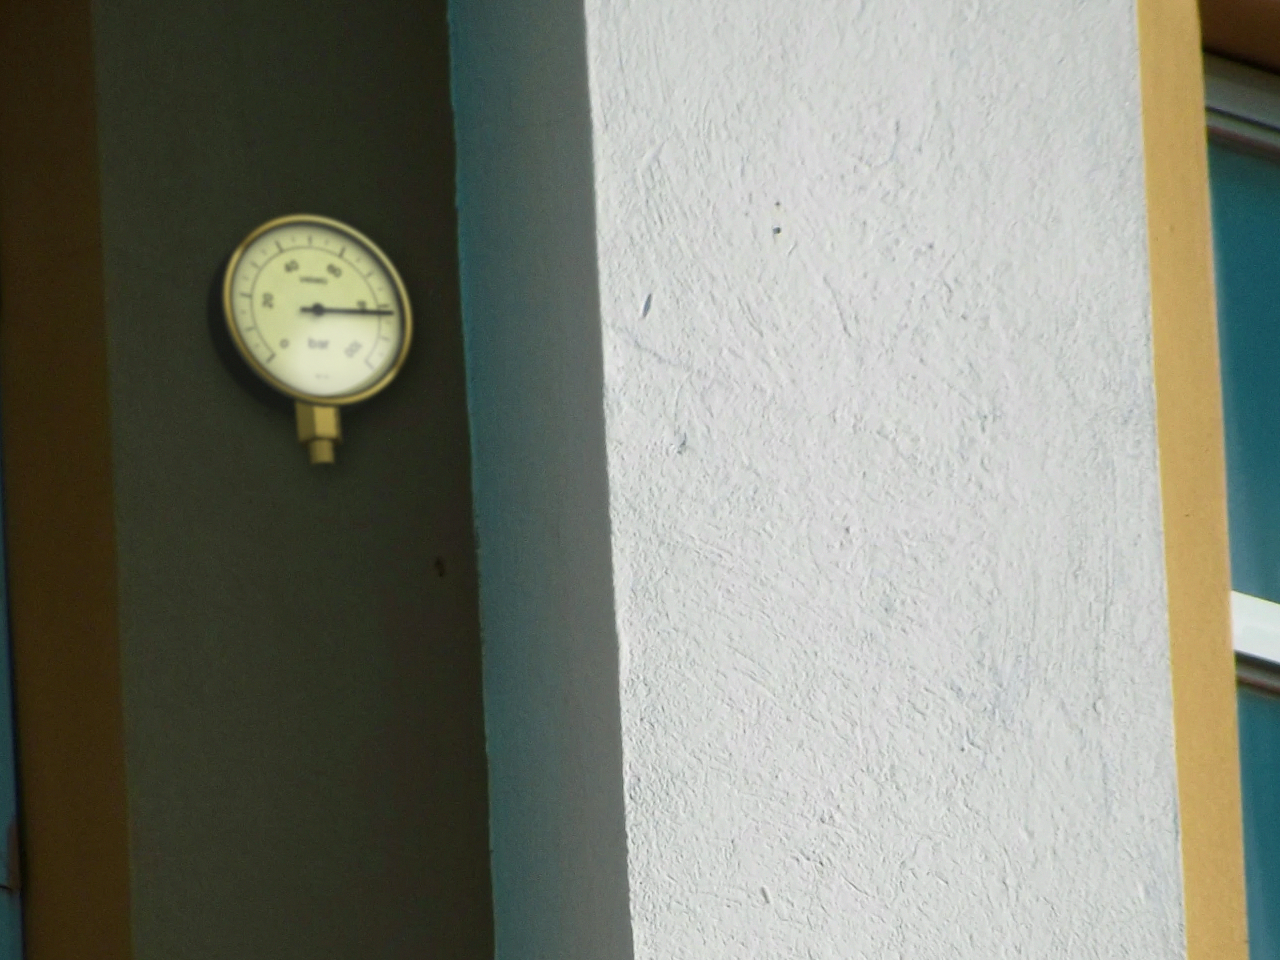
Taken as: value=82.5 unit=bar
